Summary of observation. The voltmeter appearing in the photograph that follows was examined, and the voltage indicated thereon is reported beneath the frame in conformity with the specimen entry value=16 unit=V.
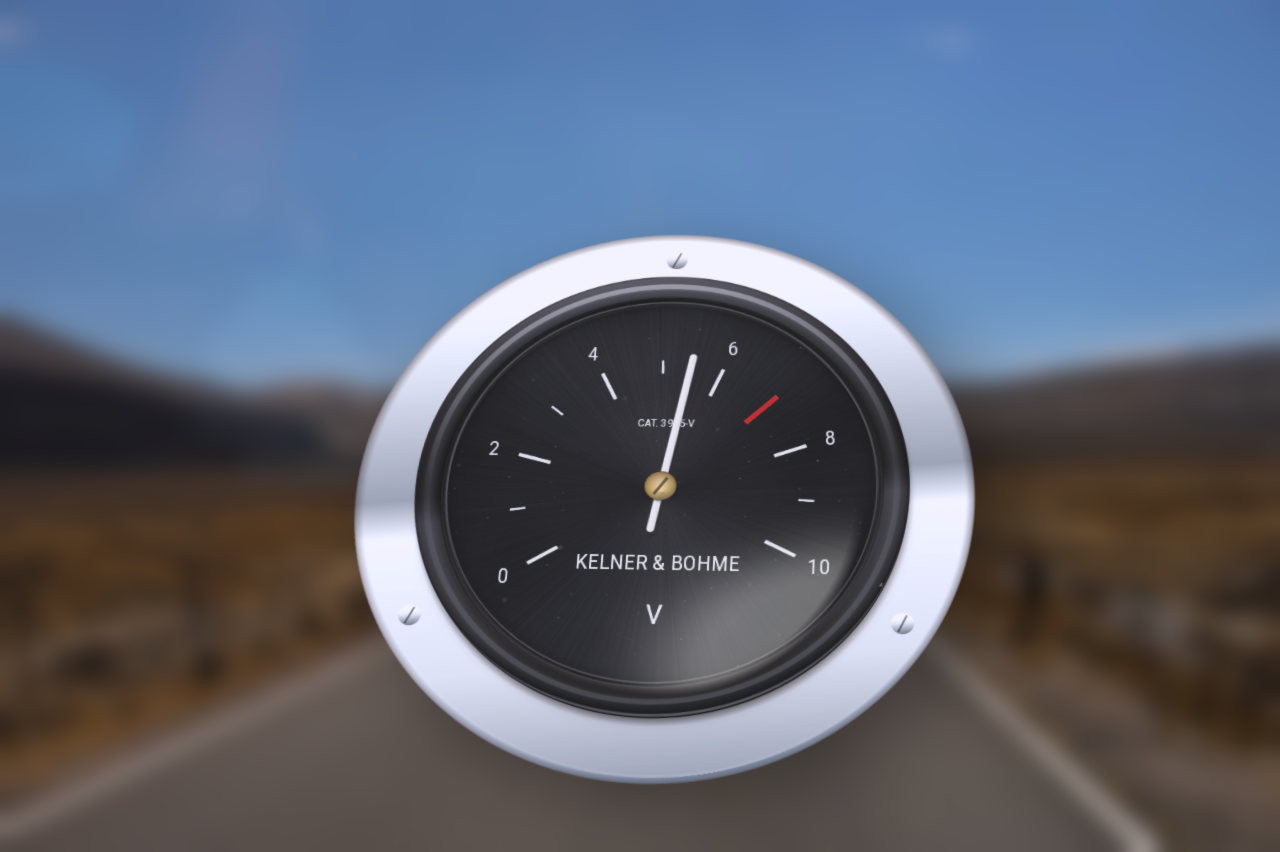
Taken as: value=5.5 unit=V
